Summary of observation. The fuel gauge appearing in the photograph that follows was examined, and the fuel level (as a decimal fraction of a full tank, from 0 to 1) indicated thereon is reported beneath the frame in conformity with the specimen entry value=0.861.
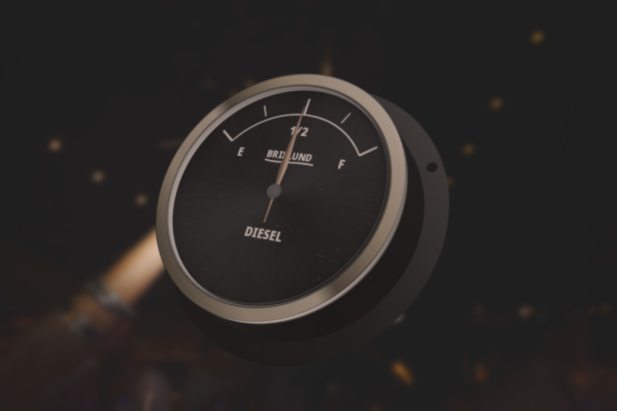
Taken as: value=0.5
